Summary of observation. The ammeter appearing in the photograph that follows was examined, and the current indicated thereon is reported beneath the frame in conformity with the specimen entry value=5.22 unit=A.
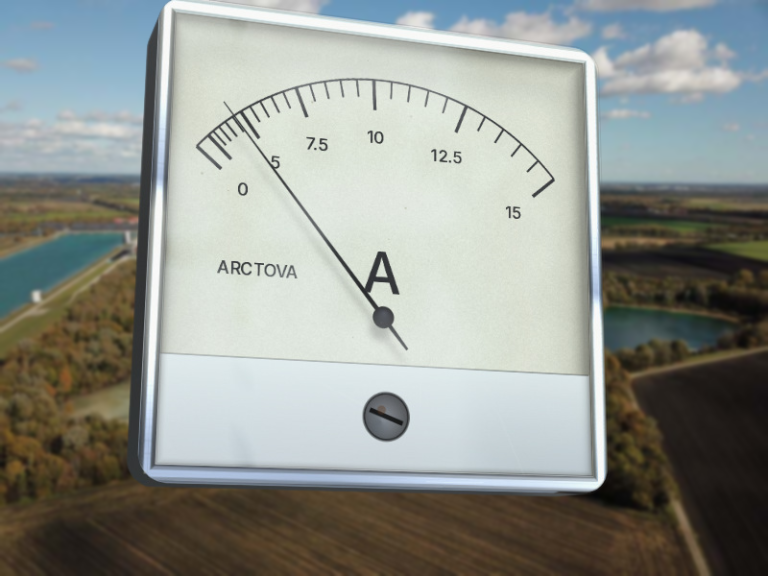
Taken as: value=4.5 unit=A
